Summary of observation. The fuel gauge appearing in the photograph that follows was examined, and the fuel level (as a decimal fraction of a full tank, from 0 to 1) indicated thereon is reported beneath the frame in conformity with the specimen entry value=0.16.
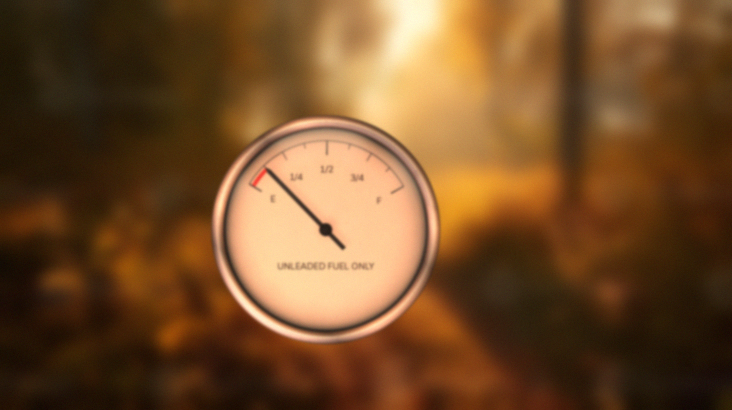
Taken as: value=0.125
